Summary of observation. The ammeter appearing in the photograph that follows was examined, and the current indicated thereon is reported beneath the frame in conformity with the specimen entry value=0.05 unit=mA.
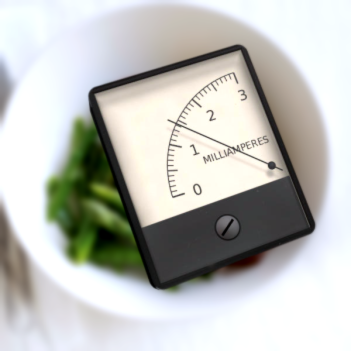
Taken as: value=1.4 unit=mA
